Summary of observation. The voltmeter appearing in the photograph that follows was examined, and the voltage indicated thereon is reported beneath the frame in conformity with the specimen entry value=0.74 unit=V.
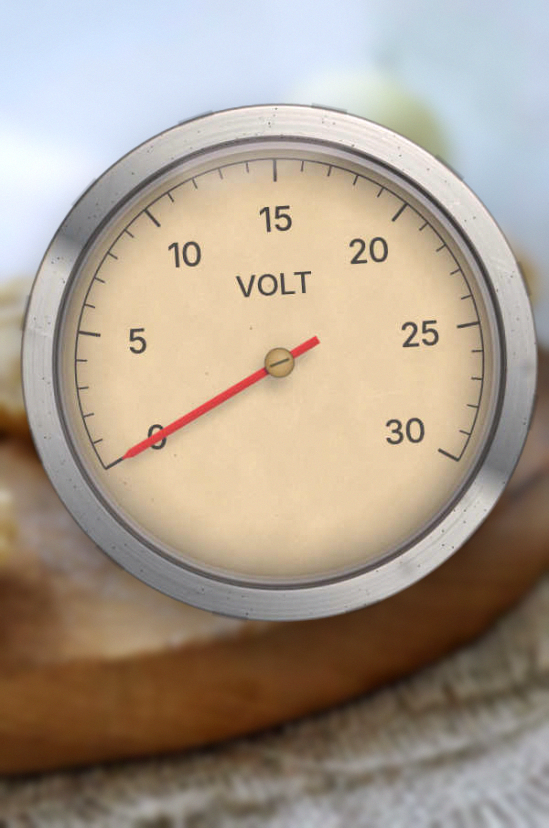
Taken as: value=0 unit=V
